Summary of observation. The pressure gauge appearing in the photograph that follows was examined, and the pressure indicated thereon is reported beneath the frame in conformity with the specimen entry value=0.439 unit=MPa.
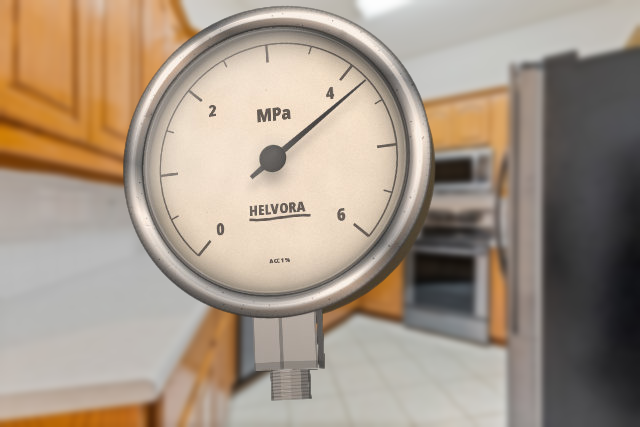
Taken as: value=4.25 unit=MPa
